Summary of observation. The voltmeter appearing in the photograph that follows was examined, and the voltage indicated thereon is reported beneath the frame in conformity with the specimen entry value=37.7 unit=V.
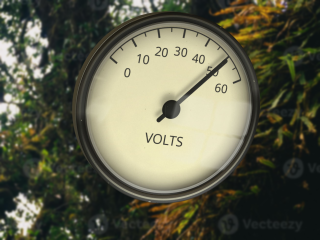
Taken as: value=50 unit=V
